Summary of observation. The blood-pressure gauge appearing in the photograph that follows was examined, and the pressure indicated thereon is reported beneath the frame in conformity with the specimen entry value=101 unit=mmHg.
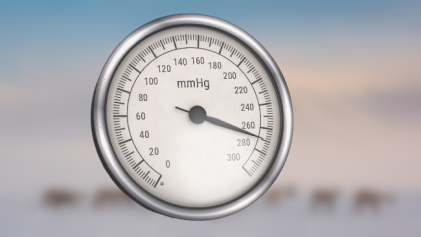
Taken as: value=270 unit=mmHg
